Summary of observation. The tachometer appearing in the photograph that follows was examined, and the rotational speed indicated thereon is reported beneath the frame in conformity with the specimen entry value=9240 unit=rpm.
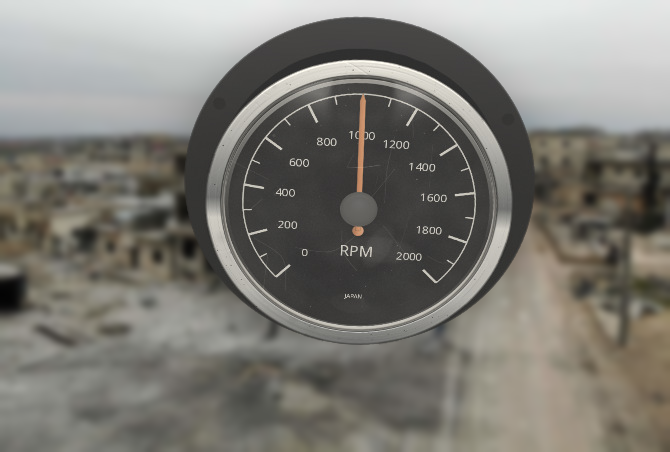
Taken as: value=1000 unit=rpm
